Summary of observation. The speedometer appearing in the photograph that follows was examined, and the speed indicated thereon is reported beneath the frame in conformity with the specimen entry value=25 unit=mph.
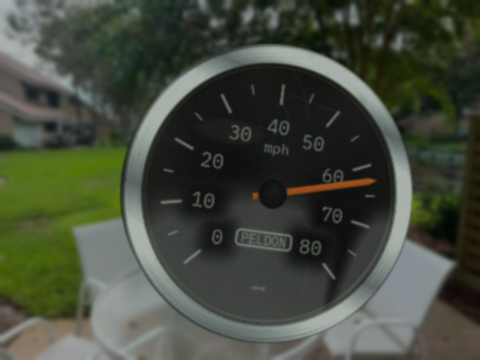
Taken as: value=62.5 unit=mph
